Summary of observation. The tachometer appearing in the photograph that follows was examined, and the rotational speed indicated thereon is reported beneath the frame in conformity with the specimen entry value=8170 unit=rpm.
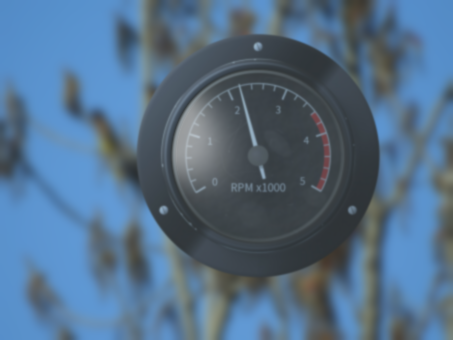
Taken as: value=2200 unit=rpm
